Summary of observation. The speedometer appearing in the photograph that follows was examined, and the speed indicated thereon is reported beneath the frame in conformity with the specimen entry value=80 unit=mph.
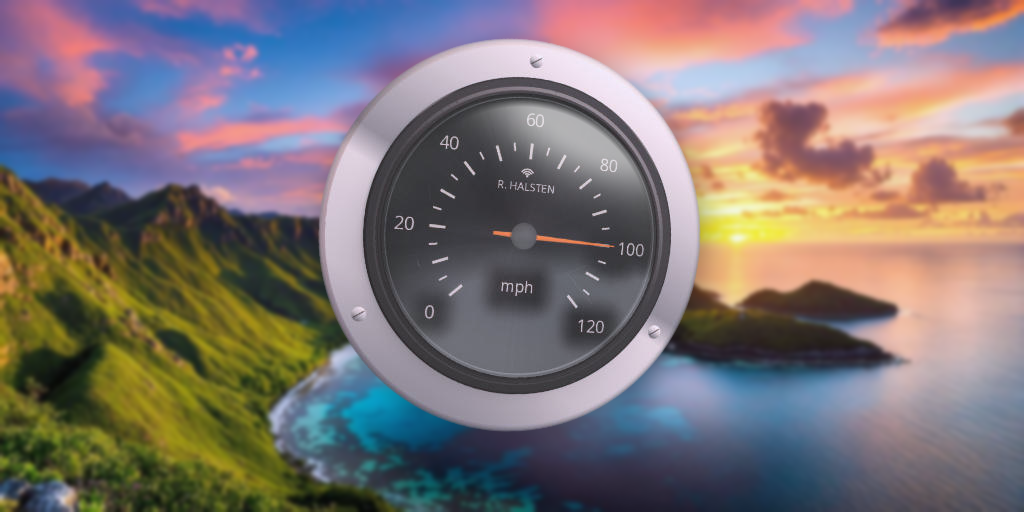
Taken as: value=100 unit=mph
